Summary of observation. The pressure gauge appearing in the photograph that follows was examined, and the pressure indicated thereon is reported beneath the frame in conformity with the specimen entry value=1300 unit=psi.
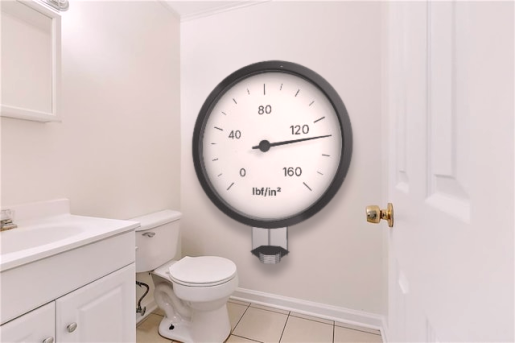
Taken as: value=130 unit=psi
